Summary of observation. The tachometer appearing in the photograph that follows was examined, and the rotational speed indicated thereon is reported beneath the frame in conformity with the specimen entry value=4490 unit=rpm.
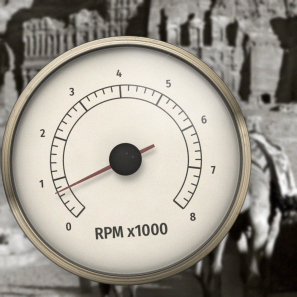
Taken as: value=700 unit=rpm
